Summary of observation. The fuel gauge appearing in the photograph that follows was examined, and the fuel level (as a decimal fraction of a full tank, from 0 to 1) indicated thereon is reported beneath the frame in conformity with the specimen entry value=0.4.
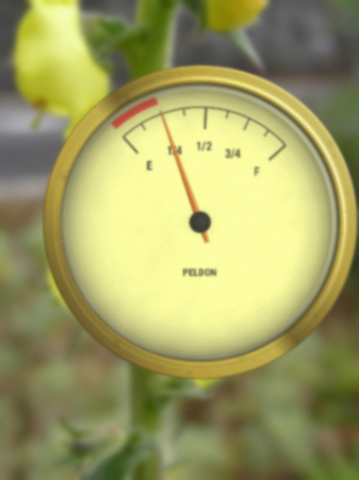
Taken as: value=0.25
